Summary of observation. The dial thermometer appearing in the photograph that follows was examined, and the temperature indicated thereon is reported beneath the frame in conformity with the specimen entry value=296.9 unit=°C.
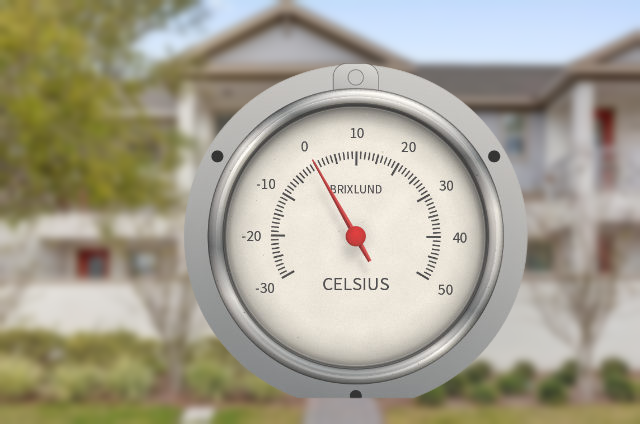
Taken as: value=0 unit=°C
